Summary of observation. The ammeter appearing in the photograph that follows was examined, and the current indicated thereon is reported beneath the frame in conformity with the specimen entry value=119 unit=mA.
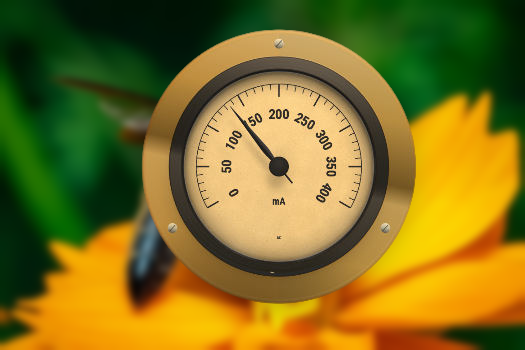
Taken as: value=135 unit=mA
